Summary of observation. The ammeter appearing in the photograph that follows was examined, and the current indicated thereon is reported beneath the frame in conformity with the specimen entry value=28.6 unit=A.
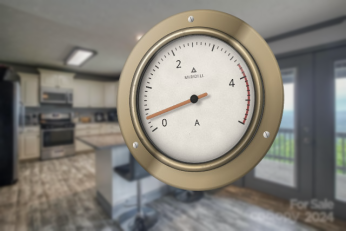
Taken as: value=0.3 unit=A
